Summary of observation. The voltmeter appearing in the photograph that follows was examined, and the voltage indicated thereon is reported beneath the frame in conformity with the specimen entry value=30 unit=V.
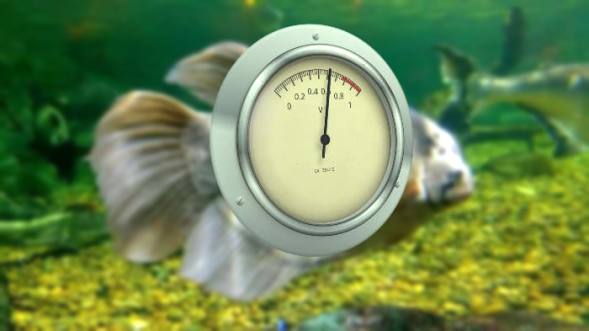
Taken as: value=0.6 unit=V
